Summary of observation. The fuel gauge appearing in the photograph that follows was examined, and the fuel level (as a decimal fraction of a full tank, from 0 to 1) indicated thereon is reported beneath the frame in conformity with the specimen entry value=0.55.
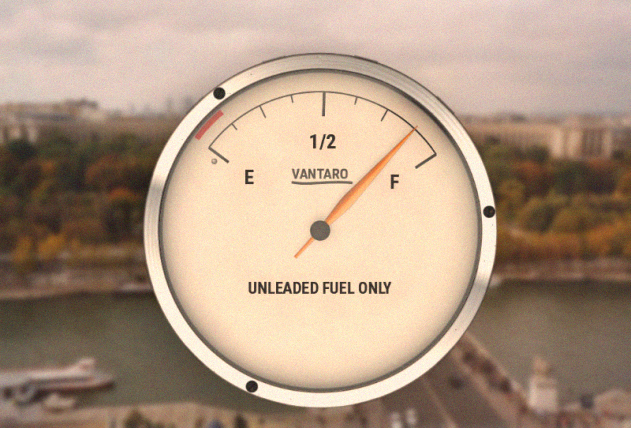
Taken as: value=0.875
